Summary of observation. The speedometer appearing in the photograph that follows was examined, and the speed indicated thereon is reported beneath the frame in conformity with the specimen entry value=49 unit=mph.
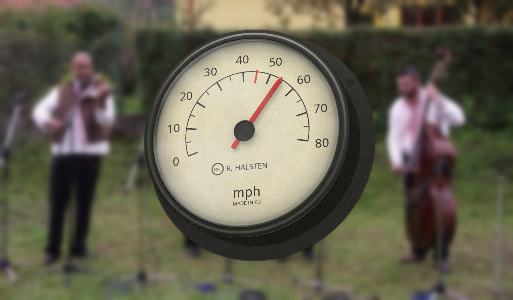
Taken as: value=55 unit=mph
